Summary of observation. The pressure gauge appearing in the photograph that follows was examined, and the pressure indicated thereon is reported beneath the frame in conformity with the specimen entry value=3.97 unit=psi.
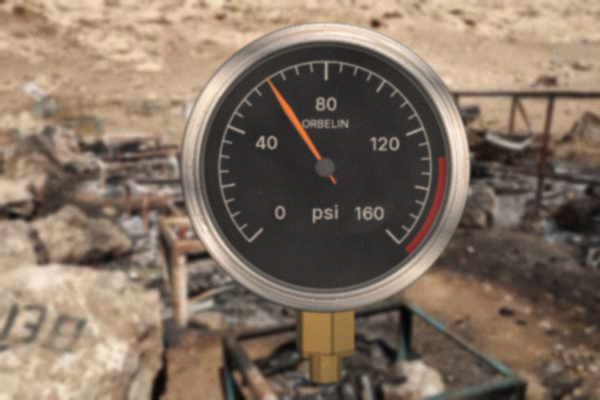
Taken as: value=60 unit=psi
